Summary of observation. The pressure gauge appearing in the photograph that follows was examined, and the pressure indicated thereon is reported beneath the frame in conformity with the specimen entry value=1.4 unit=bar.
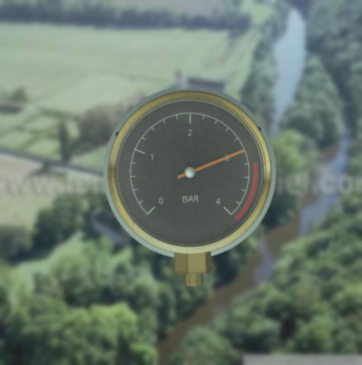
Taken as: value=3 unit=bar
